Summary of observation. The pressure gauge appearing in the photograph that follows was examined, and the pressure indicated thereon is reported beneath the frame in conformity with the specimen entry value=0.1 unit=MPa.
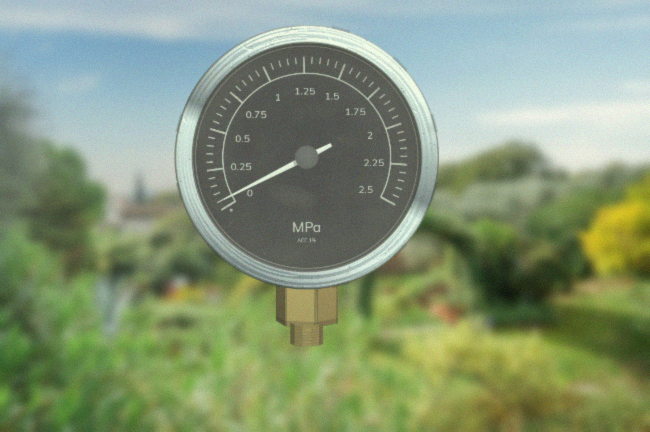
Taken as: value=0.05 unit=MPa
